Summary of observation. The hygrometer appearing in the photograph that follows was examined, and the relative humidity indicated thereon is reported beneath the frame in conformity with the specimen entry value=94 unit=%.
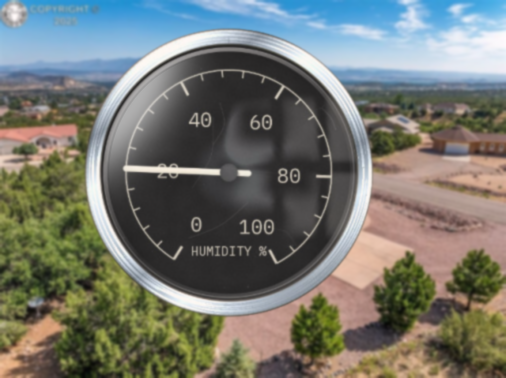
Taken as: value=20 unit=%
